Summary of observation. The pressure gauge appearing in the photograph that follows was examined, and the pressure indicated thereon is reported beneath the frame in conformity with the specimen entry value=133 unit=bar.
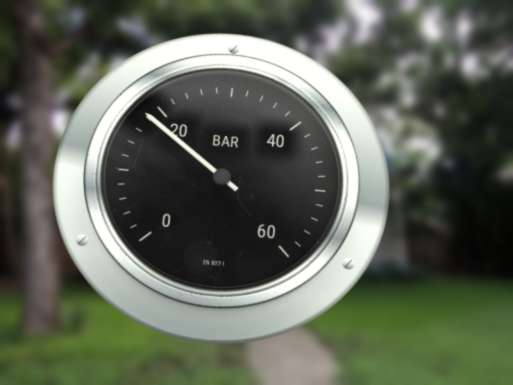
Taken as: value=18 unit=bar
